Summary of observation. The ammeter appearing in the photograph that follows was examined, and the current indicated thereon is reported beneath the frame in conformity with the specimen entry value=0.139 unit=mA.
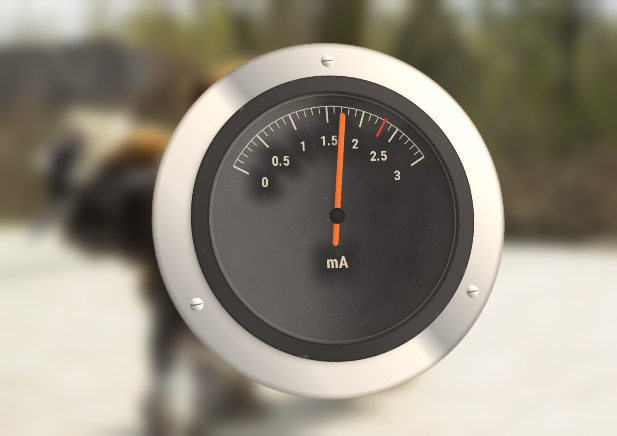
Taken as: value=1.7 unit=mA
